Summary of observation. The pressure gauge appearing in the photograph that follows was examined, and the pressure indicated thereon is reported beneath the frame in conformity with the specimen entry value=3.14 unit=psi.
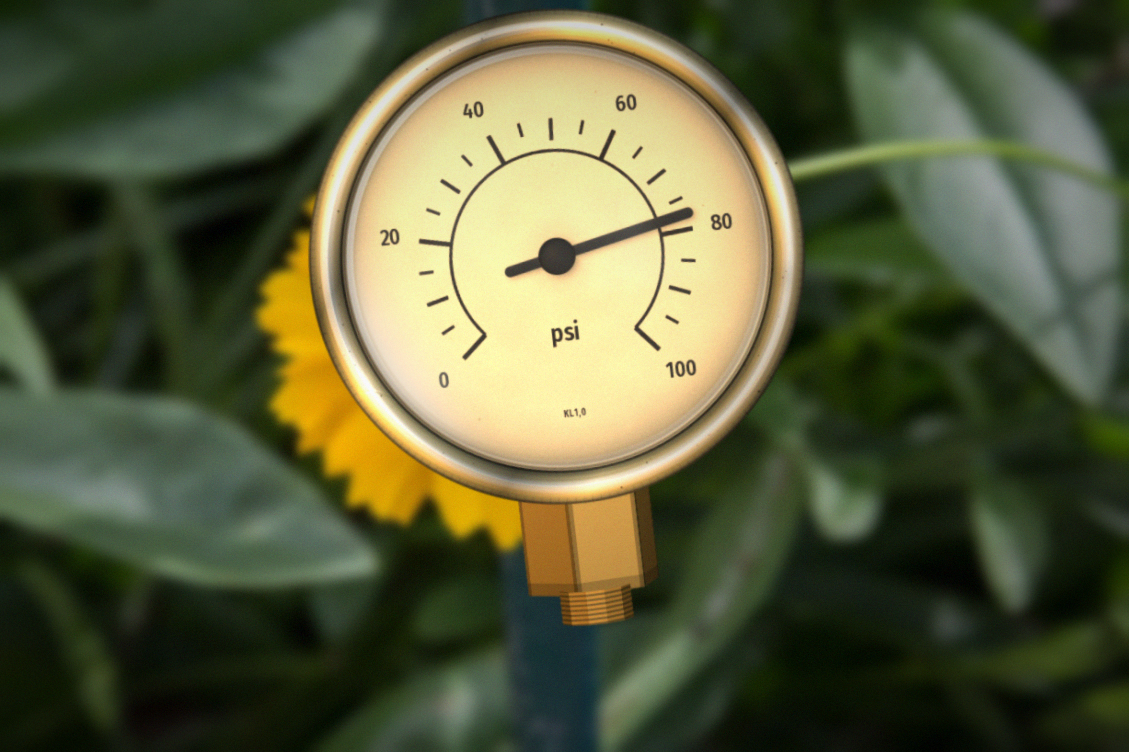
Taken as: value=77.5 unit=psi
